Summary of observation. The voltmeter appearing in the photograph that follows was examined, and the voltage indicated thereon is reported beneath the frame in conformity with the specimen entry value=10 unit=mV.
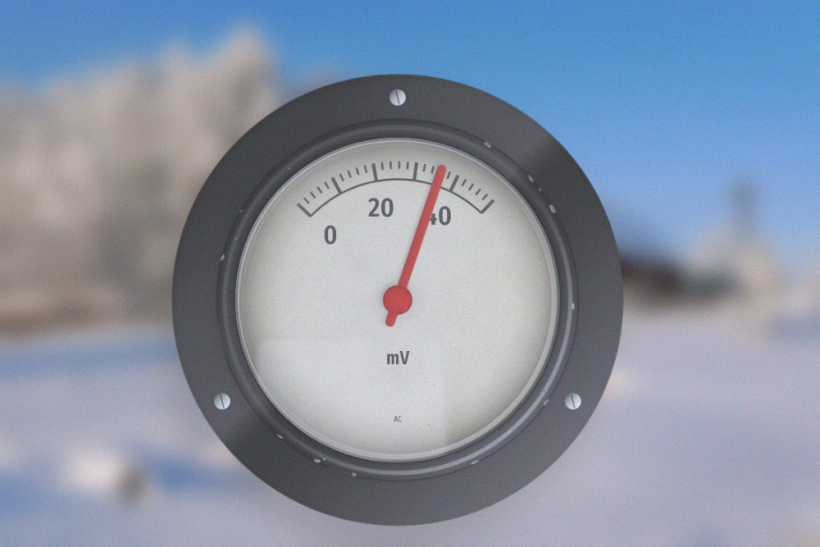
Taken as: value=36 unit=mV
